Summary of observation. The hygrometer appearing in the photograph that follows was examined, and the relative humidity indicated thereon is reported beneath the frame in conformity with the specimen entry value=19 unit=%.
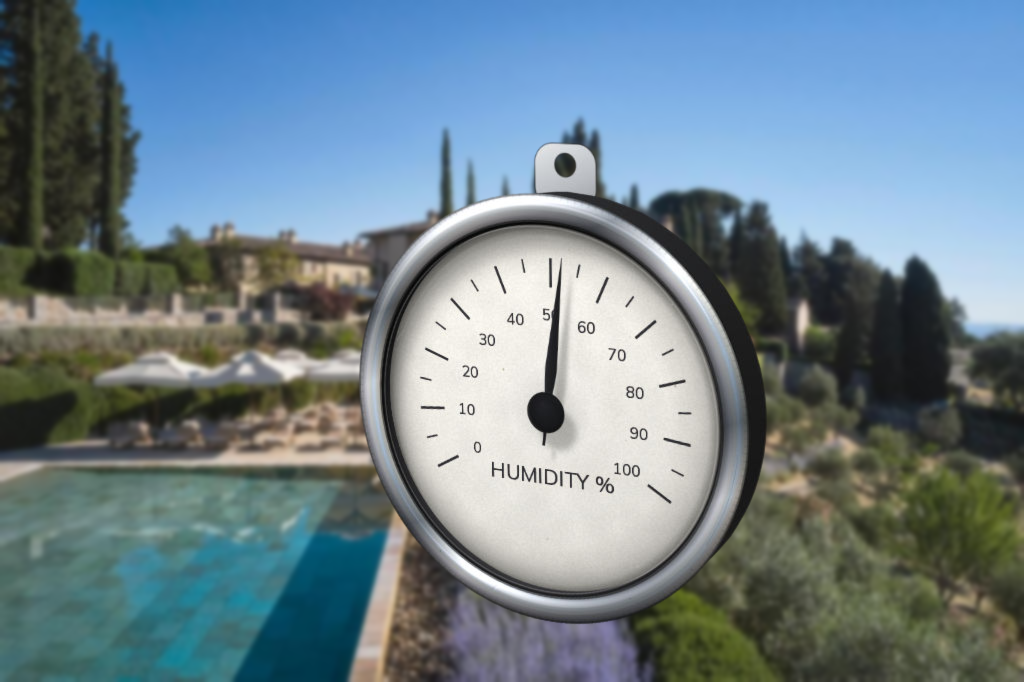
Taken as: value=52.5 unit=%
